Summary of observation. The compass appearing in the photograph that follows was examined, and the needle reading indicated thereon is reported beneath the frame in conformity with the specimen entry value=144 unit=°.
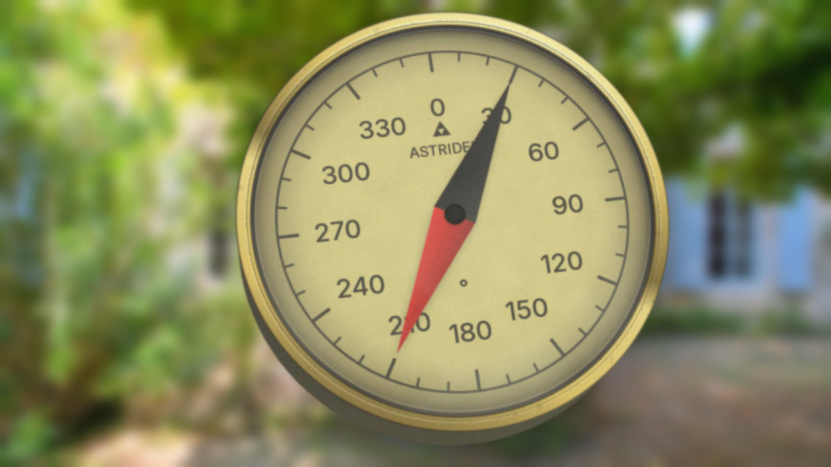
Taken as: value=210 unit=°
